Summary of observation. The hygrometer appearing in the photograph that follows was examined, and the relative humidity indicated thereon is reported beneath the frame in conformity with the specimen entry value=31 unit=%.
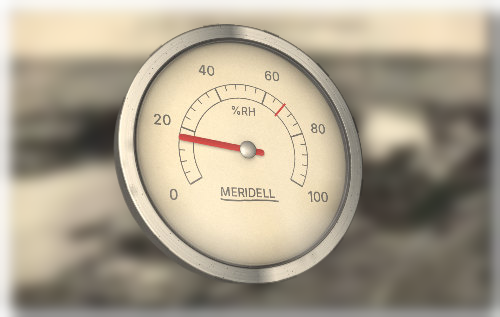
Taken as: value=16 unit=%
